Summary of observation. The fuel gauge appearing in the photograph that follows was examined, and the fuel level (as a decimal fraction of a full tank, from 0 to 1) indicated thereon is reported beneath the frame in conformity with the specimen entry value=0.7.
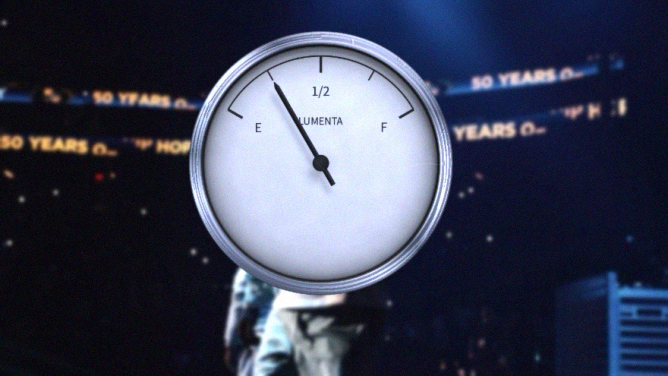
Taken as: value=0.25
